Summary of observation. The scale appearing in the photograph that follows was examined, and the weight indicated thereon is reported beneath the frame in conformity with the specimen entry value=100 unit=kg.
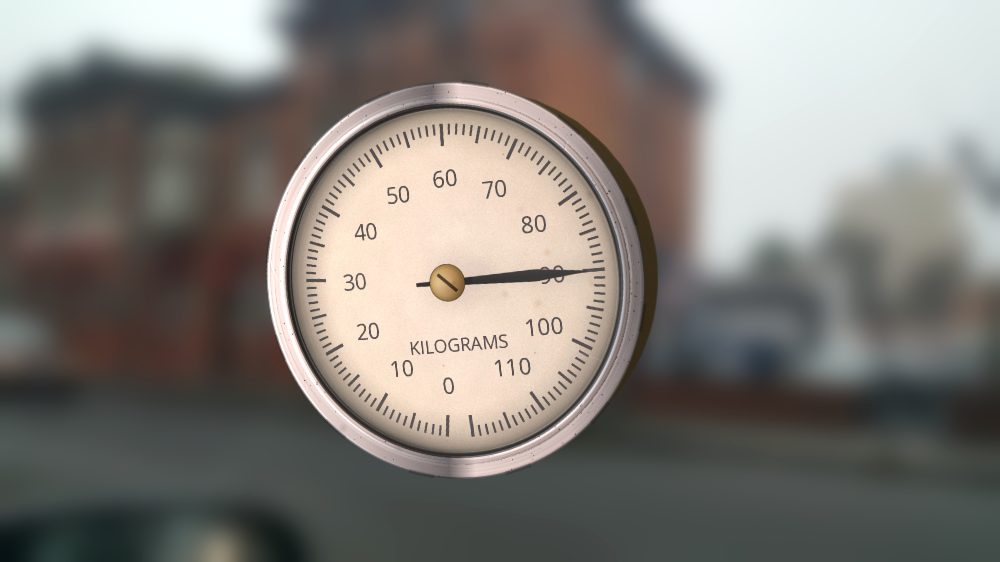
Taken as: value=90 unit=kg
